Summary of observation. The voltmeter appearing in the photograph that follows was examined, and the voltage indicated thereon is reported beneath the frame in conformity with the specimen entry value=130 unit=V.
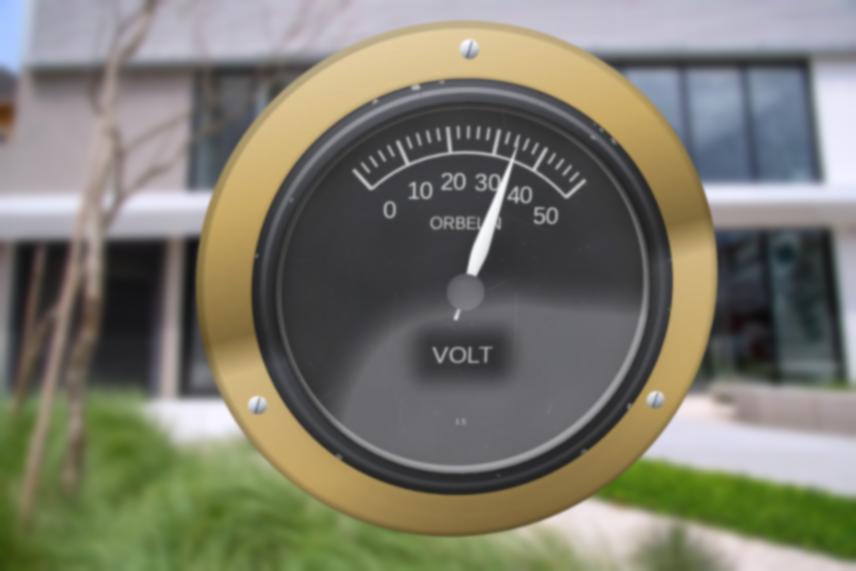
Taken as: value=34 unit=V
